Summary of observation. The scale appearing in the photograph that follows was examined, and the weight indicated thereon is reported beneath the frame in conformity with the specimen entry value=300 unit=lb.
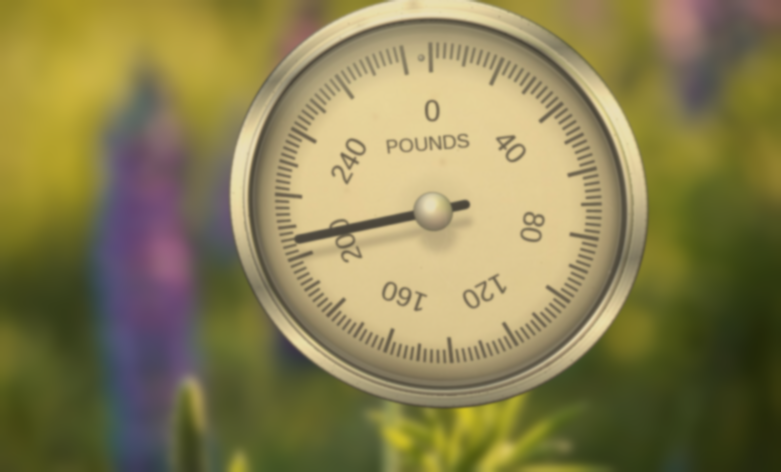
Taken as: value=206 unit=lb
